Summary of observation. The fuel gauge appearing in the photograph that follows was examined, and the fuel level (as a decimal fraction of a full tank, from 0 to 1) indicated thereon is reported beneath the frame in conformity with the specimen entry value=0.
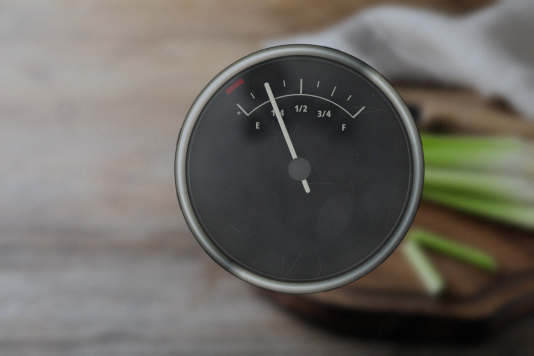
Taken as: value=0.25
